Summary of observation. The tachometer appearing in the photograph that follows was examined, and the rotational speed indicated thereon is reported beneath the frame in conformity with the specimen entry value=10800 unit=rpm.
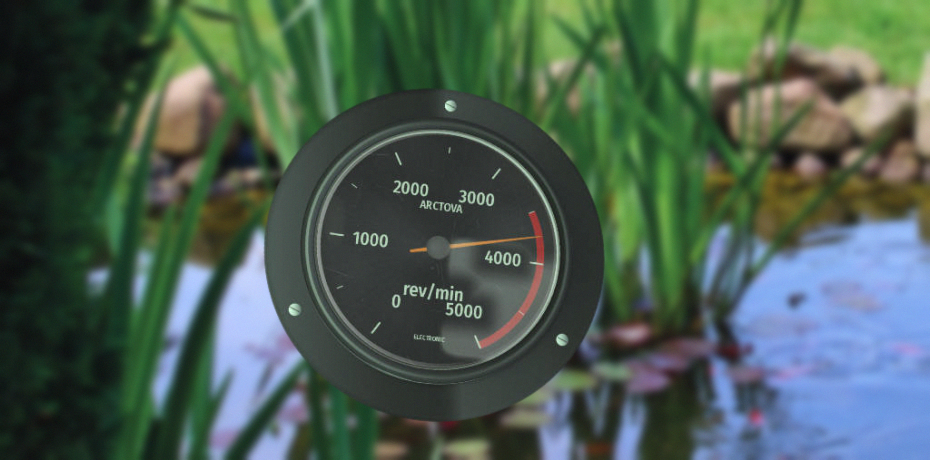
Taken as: value=3750 unit=rpm
